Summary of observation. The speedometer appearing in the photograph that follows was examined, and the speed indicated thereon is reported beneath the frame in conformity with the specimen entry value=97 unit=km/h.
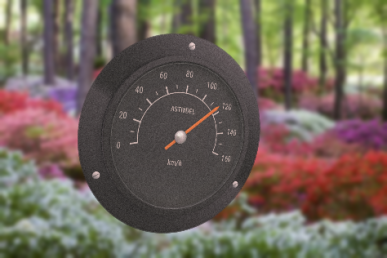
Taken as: value=115 unit=km/h
